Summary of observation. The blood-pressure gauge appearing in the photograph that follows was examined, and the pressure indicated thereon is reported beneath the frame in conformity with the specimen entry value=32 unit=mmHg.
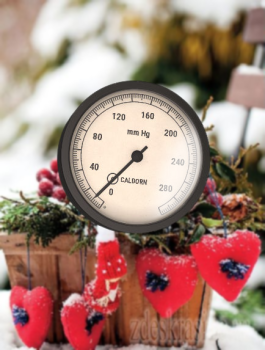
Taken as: value=10 unit=mmHg
